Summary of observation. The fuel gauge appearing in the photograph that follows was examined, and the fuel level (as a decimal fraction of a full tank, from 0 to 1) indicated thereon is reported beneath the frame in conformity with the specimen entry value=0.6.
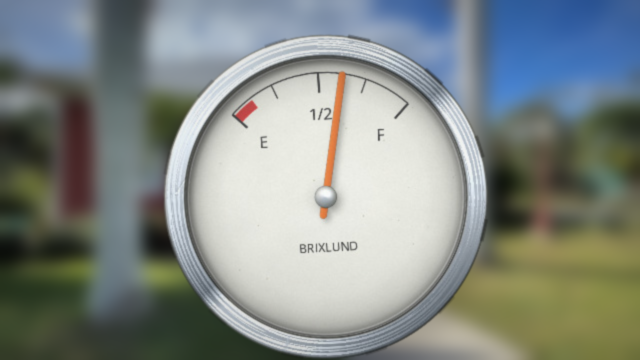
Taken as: value=0.625
